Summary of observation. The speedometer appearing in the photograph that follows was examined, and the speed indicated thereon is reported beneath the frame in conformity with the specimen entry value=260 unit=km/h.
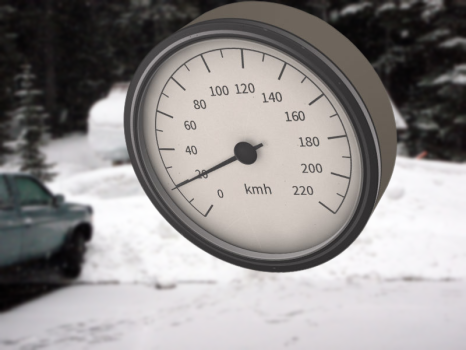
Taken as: value=20 unit=km/h
